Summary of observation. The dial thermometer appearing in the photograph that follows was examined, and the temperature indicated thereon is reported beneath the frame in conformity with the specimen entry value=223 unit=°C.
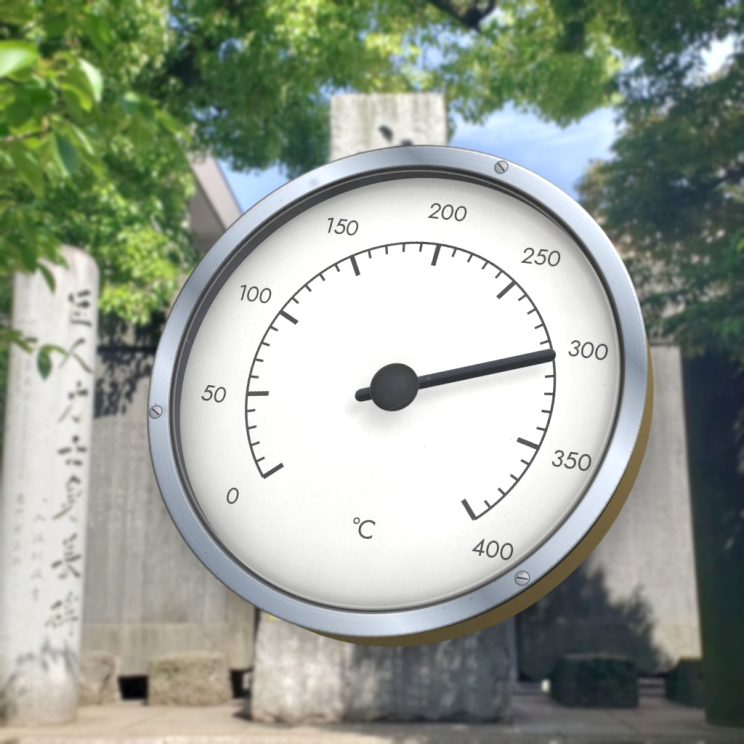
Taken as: value=300 unit=°C
